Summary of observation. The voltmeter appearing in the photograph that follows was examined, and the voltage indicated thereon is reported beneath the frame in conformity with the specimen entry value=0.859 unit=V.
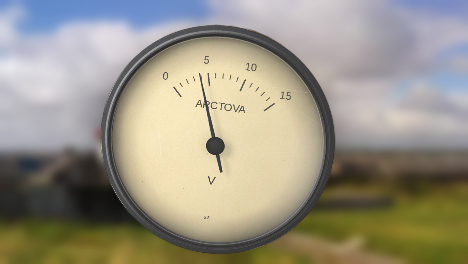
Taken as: value=4 unit=V
